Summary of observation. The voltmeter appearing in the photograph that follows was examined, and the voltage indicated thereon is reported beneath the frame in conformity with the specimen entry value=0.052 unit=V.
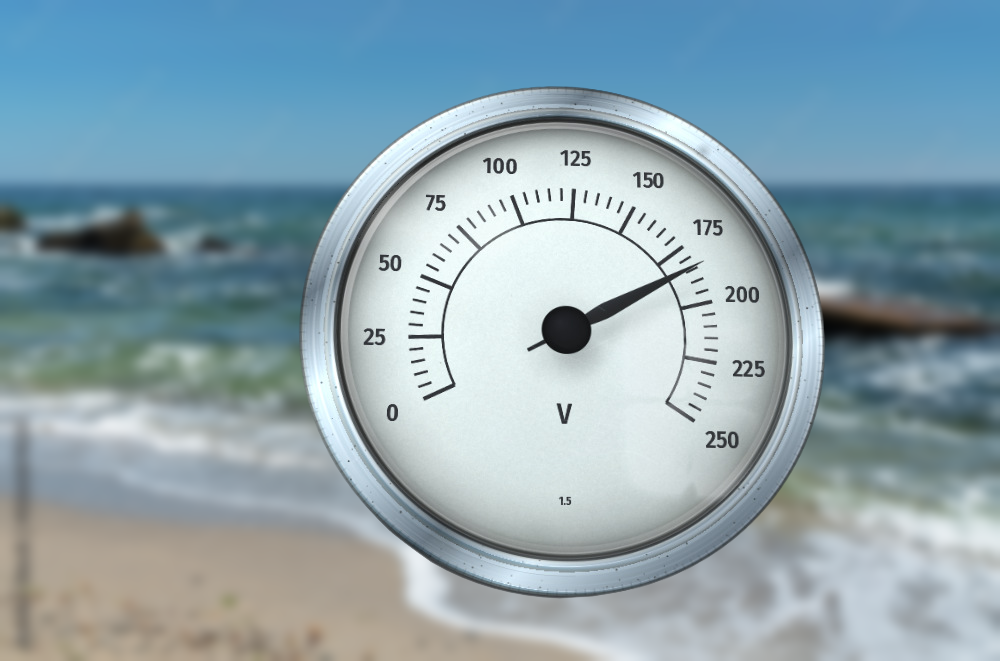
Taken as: value=185 unit=V
